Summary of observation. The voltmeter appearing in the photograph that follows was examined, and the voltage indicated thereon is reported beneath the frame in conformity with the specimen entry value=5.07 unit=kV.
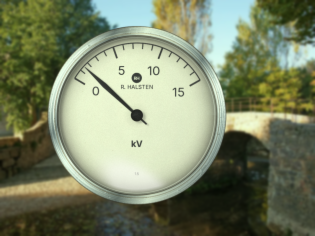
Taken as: value=1.5 unit=kV
